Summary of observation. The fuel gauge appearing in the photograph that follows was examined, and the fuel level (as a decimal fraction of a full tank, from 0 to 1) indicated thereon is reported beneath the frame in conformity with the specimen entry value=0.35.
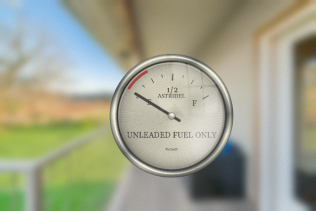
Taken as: value=0
